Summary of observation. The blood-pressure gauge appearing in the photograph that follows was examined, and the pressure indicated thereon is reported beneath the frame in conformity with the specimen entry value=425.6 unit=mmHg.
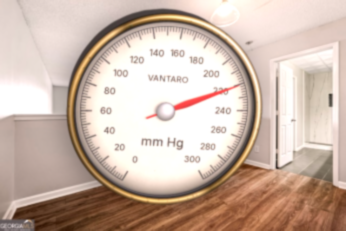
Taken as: value=220 unit=mmHg
